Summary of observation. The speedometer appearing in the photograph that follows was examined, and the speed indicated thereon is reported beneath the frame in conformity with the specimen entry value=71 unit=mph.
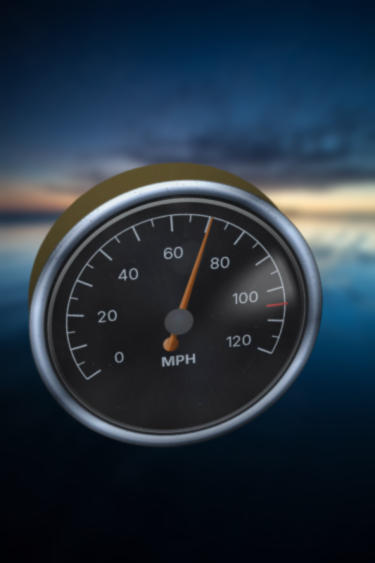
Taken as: value=70 unit=mph
